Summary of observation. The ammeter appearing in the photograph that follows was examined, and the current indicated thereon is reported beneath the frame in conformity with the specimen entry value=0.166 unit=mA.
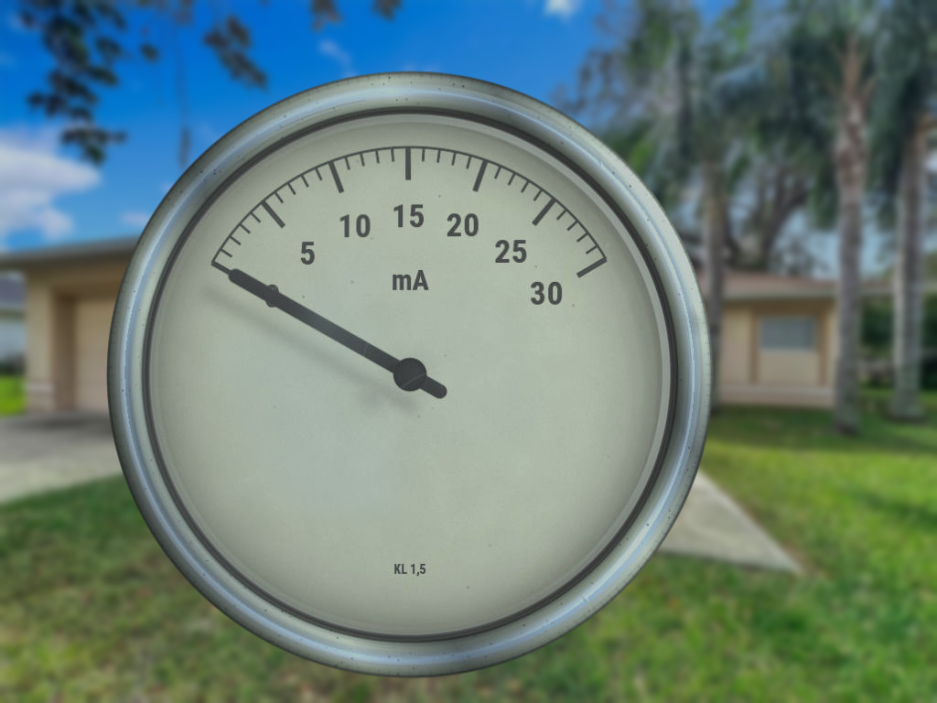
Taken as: value=0 unit=mA
